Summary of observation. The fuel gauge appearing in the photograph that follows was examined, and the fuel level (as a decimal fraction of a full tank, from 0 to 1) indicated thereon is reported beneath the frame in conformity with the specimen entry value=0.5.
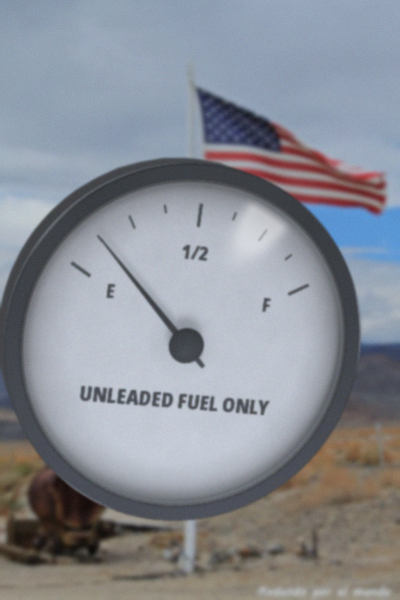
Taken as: value=0.125
